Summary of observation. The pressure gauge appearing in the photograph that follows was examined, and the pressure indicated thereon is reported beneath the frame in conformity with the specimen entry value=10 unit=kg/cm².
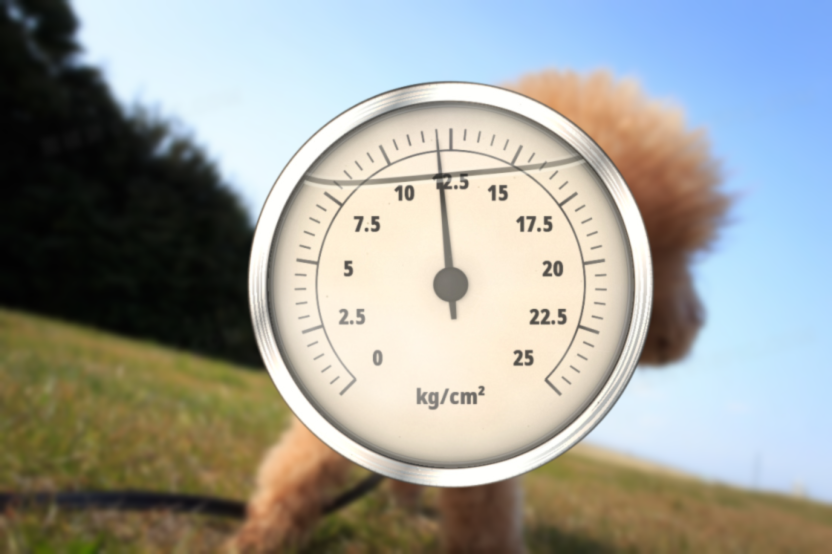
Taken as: value=12 unit=kg/cm²
